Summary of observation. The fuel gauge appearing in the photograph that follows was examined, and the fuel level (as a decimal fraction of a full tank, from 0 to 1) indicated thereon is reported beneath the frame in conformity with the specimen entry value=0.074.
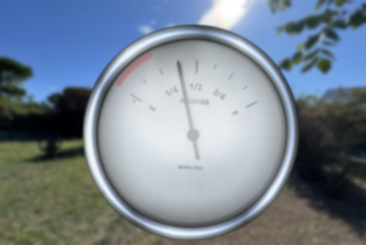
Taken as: value=0.375
